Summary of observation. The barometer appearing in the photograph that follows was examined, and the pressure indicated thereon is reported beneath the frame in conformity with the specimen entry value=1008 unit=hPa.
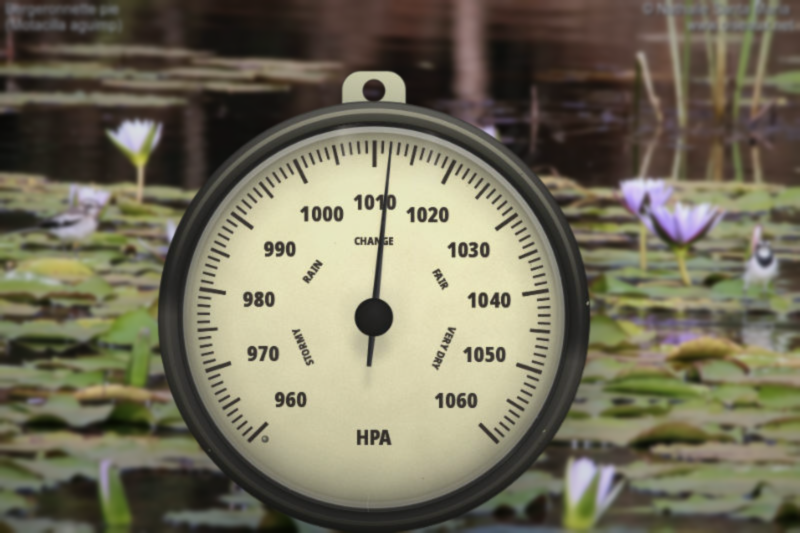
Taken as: value=1012 unit=hPa
